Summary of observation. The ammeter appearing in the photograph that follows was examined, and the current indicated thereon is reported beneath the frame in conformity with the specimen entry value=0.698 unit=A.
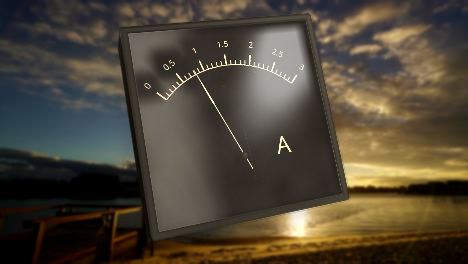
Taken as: value=0.8 unit=A
